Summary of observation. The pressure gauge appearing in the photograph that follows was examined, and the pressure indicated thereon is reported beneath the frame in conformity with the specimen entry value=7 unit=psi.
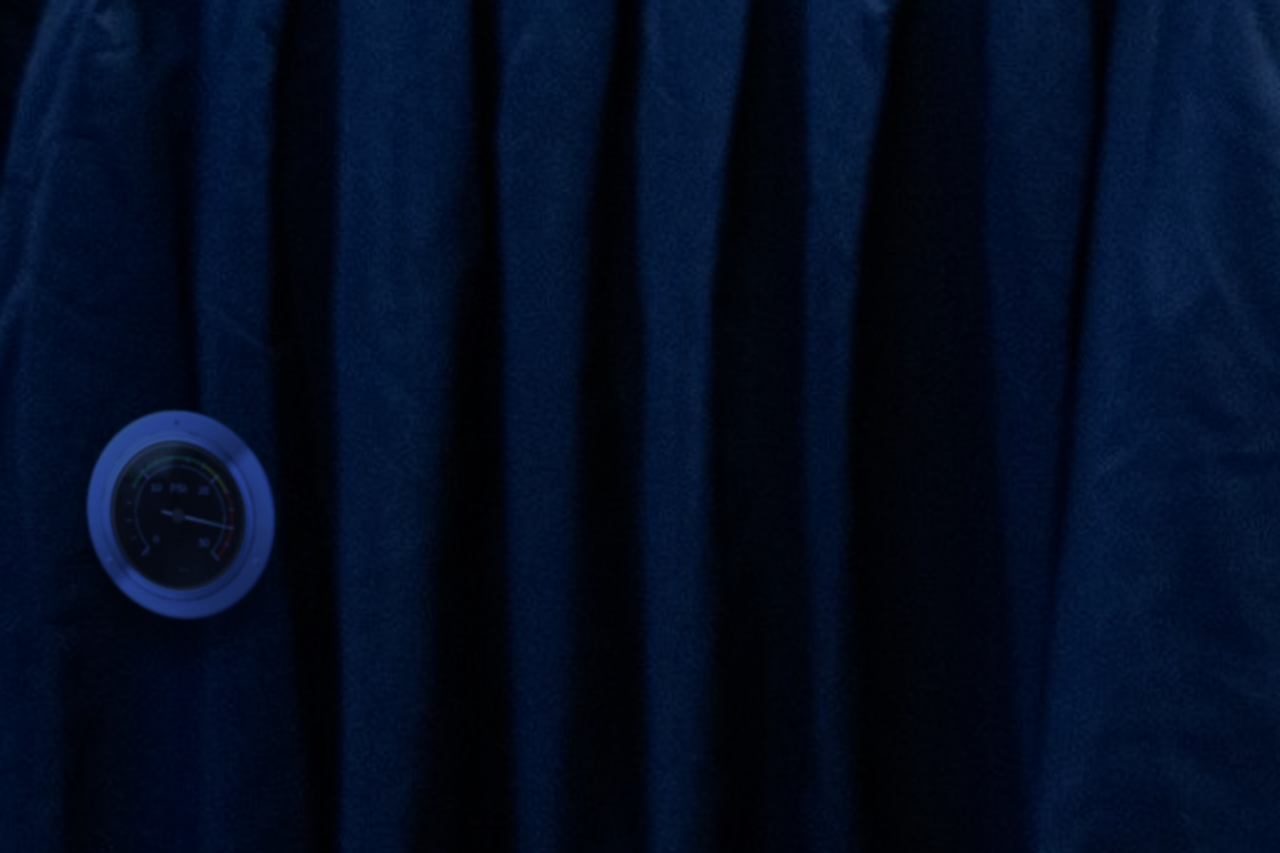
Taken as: value=26 unit=psi
